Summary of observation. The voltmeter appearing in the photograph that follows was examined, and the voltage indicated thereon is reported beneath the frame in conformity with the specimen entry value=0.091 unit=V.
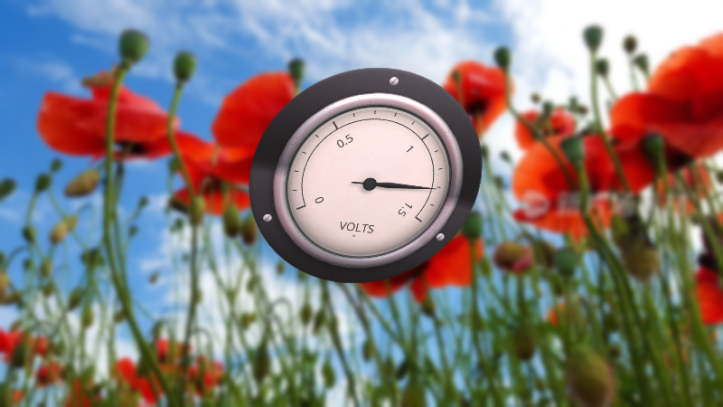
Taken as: value=1.3 unit=V
